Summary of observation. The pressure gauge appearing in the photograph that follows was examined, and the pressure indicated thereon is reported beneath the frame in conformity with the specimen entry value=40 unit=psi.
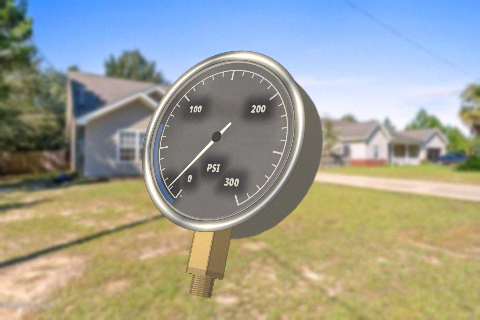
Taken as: value=10 unit=psi
